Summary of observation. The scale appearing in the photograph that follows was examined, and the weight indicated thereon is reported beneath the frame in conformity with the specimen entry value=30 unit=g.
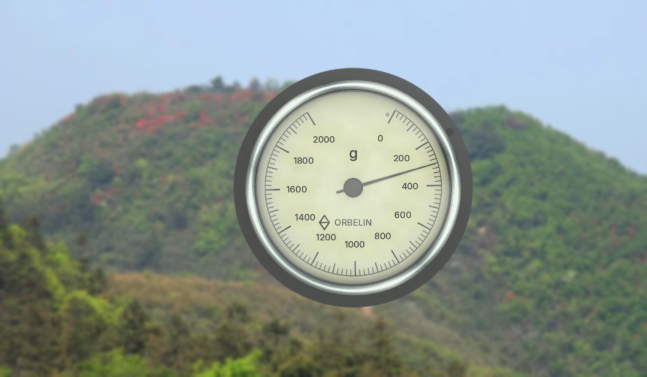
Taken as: value=300 unit=g
